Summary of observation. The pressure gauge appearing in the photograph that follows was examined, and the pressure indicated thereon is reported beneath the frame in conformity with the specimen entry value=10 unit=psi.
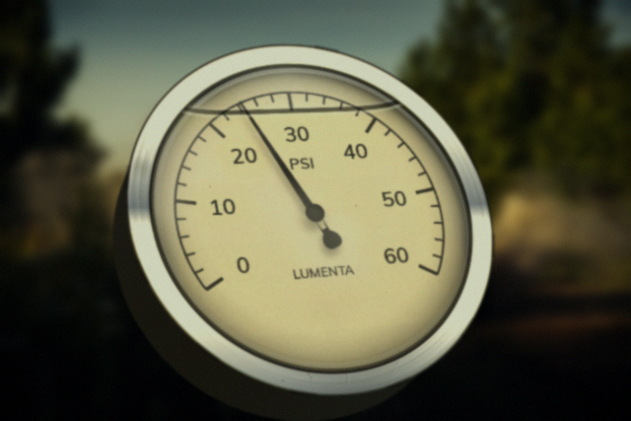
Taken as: value=24 unit=psi
